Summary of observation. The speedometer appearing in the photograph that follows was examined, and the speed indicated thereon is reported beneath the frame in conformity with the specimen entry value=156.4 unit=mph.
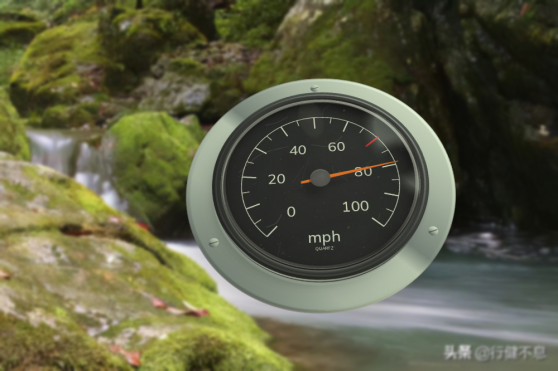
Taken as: value=80 unit=mph
